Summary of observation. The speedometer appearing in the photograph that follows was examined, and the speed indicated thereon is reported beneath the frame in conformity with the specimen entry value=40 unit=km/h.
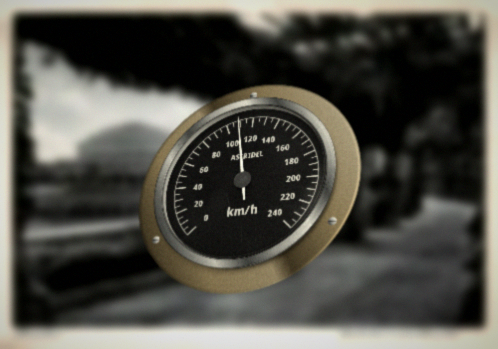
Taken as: value=110 unit=km/h
